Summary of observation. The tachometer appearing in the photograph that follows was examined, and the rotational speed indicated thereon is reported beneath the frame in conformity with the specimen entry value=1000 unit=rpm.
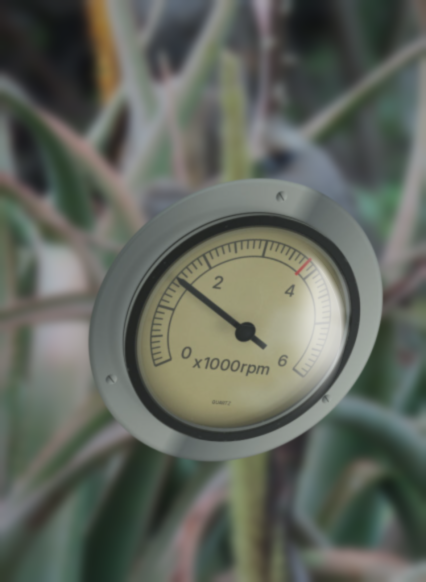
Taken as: value=1500 unit=rpm
